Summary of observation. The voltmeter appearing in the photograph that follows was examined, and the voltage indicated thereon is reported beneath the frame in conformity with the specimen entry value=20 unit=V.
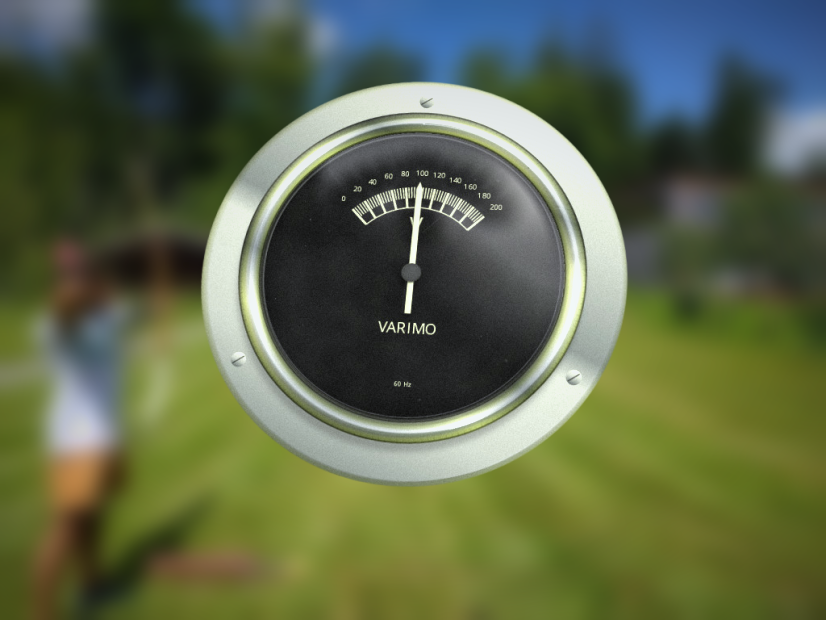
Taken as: value=100 unit=V
